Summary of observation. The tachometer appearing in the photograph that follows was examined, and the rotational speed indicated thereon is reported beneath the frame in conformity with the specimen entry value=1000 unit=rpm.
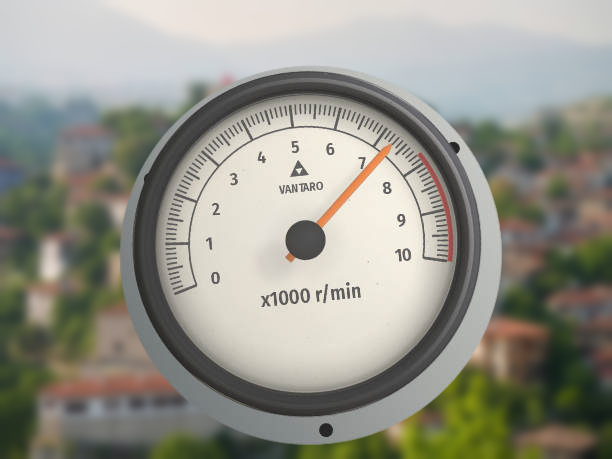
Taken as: value=7300 unit=rpm
